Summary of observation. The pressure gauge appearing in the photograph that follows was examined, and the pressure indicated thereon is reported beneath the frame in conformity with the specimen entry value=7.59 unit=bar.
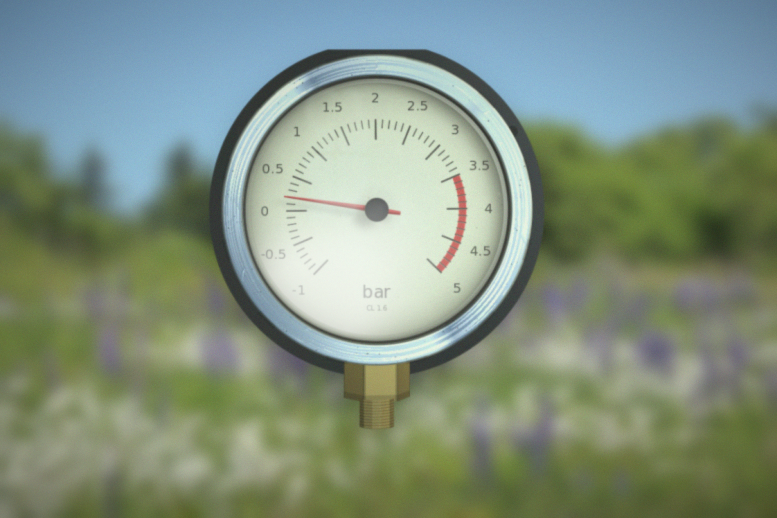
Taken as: value=0.2 unit=bar
